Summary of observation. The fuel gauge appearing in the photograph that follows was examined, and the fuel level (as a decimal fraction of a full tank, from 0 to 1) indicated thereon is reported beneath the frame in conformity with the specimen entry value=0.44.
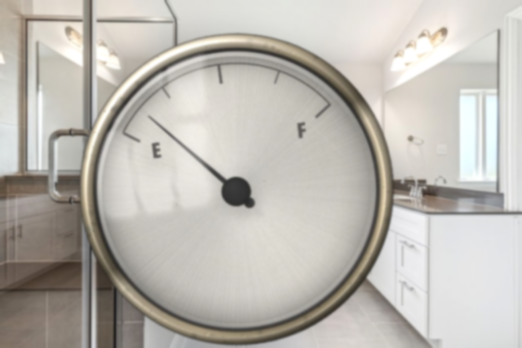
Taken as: value=0.125
